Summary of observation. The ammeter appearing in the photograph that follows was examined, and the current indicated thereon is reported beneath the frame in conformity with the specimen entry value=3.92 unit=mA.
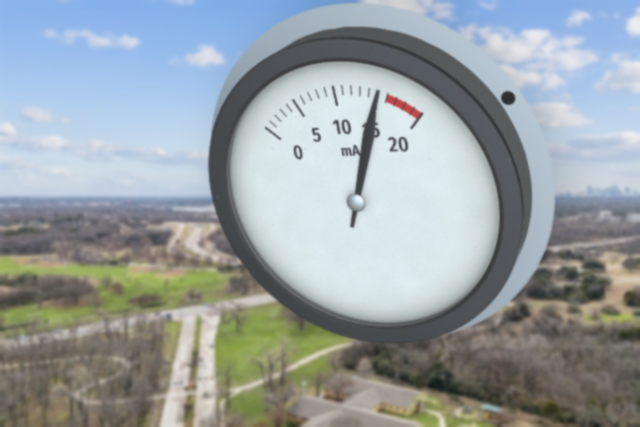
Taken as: value=15 unit=mA
